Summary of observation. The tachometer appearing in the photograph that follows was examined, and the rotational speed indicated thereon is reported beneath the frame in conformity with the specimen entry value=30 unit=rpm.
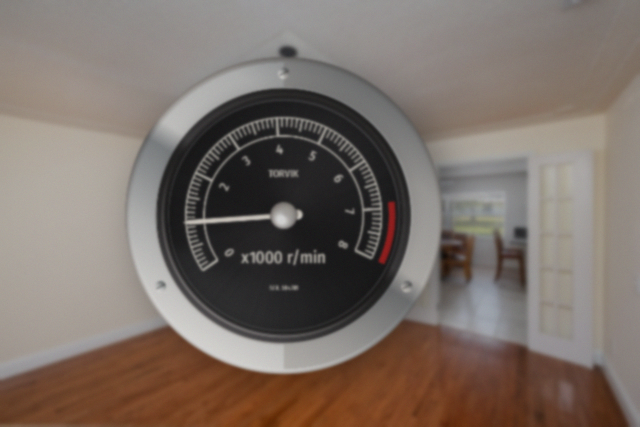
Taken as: value=1000 unit=rpm
